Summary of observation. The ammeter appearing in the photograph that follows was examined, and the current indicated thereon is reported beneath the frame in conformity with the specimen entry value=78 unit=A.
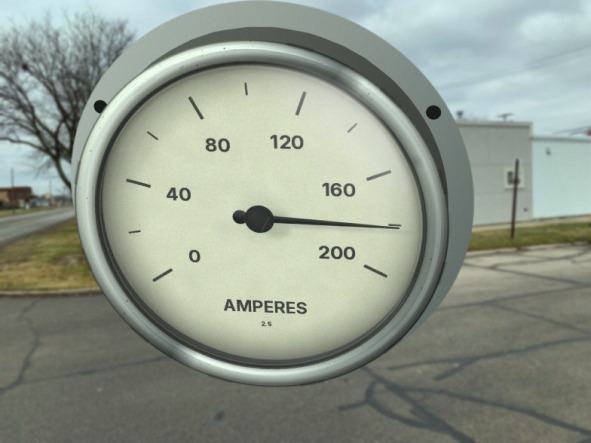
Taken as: value=180 unit=A
